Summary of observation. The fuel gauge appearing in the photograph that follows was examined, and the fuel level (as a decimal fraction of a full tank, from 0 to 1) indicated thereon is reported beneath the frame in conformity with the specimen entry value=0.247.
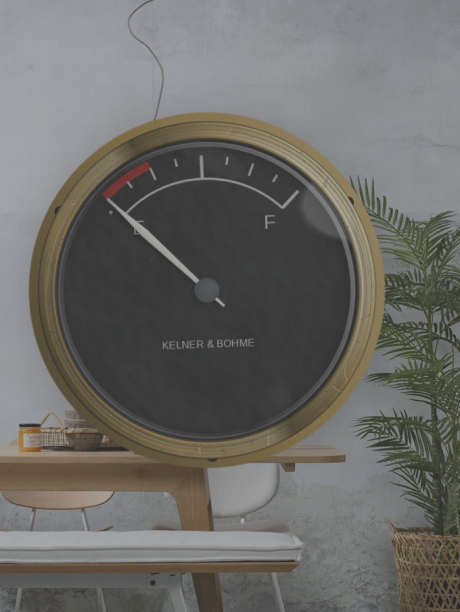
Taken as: value=0
